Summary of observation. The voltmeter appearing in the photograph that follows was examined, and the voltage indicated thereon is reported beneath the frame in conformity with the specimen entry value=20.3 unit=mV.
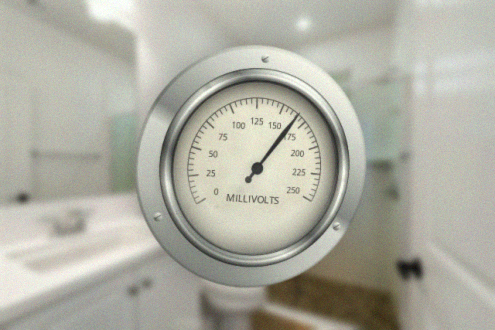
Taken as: value=165 unit=mV
